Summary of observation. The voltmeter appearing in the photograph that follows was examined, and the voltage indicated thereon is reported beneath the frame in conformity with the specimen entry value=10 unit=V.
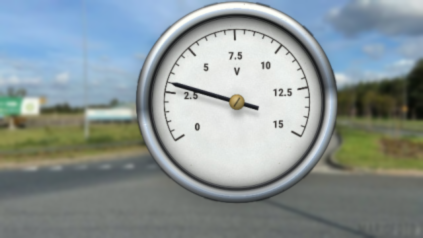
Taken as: value=3 unit=V
